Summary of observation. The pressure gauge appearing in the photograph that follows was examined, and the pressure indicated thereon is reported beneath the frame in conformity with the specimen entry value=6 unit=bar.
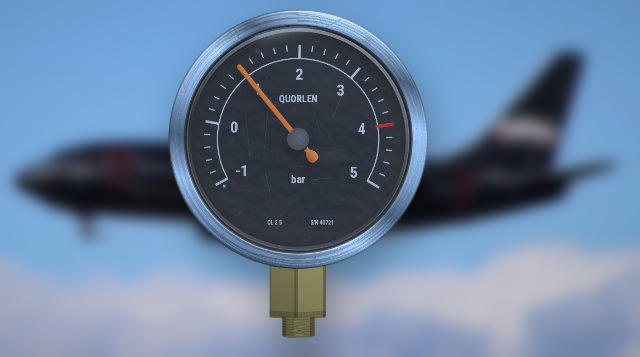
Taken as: value=1 unit=bar
